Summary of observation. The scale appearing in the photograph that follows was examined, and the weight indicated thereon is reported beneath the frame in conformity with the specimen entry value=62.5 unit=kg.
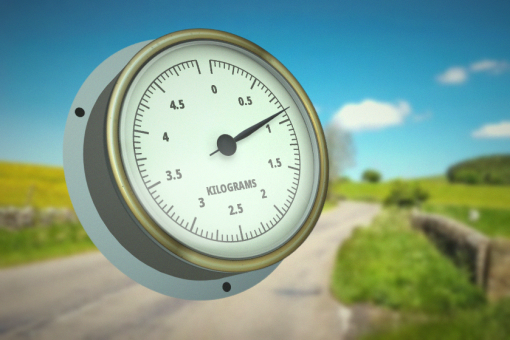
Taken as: value=0.9 unit=kg
